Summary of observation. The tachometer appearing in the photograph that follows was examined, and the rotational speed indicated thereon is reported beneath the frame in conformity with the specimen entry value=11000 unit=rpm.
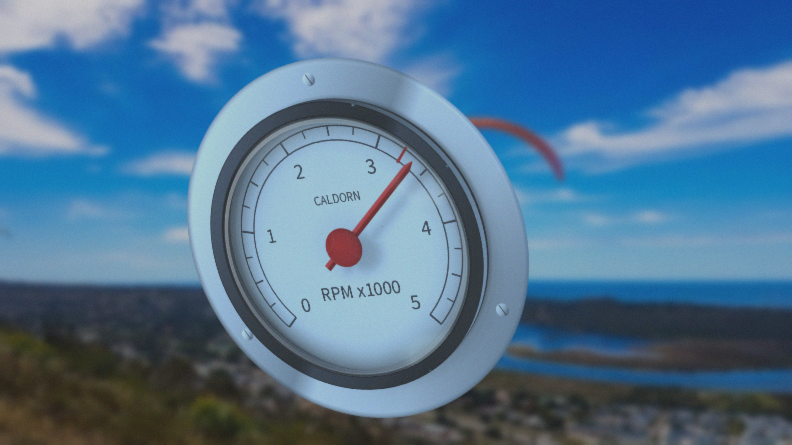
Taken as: value=3375 unit=rpm
